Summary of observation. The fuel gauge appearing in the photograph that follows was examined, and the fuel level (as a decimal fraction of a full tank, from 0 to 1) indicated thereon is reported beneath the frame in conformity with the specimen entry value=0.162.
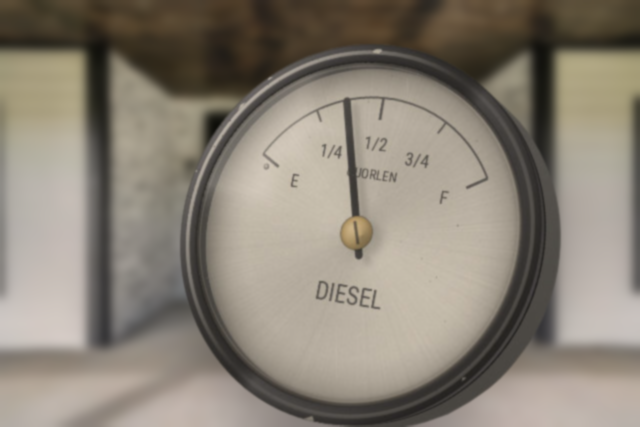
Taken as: value=0.375
